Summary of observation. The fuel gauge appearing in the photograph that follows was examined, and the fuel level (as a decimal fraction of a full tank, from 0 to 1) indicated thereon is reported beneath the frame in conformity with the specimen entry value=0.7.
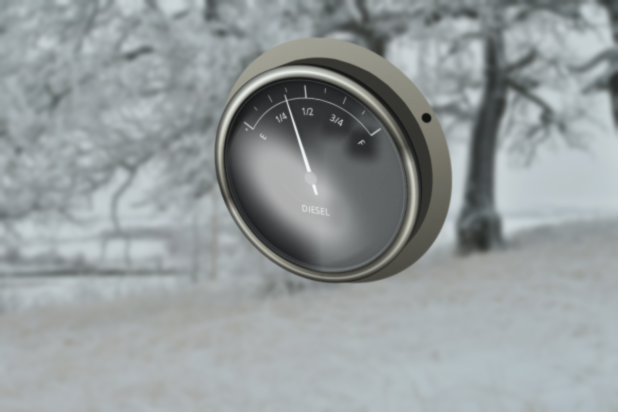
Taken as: value=0.375
